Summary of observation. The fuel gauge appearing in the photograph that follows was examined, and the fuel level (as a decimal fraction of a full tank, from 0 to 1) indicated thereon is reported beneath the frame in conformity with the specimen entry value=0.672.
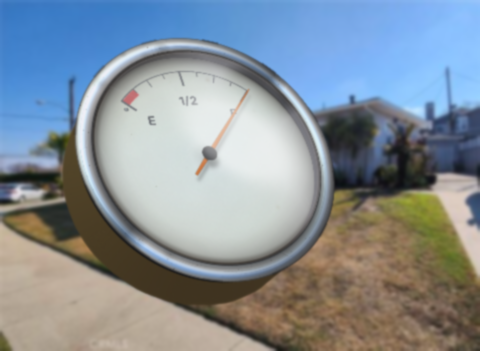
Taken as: value=1
